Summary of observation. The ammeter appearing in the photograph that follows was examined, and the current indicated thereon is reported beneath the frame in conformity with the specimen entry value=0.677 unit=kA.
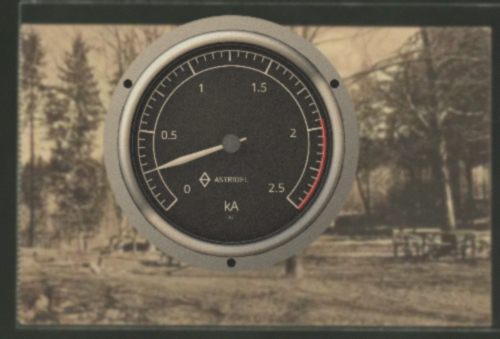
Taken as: value=0.25 unit=kA
